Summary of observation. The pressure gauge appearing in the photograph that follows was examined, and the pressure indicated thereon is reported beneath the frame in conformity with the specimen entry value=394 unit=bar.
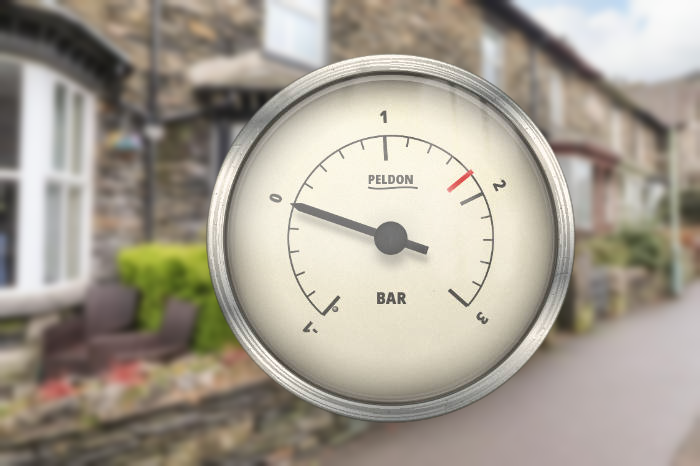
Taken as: value=0 unit=bar
